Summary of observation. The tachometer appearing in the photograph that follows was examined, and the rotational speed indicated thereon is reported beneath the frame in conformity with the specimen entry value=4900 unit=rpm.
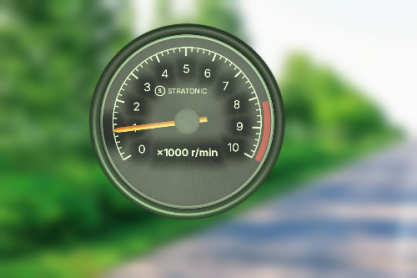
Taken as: value=1000 unit=rpm
